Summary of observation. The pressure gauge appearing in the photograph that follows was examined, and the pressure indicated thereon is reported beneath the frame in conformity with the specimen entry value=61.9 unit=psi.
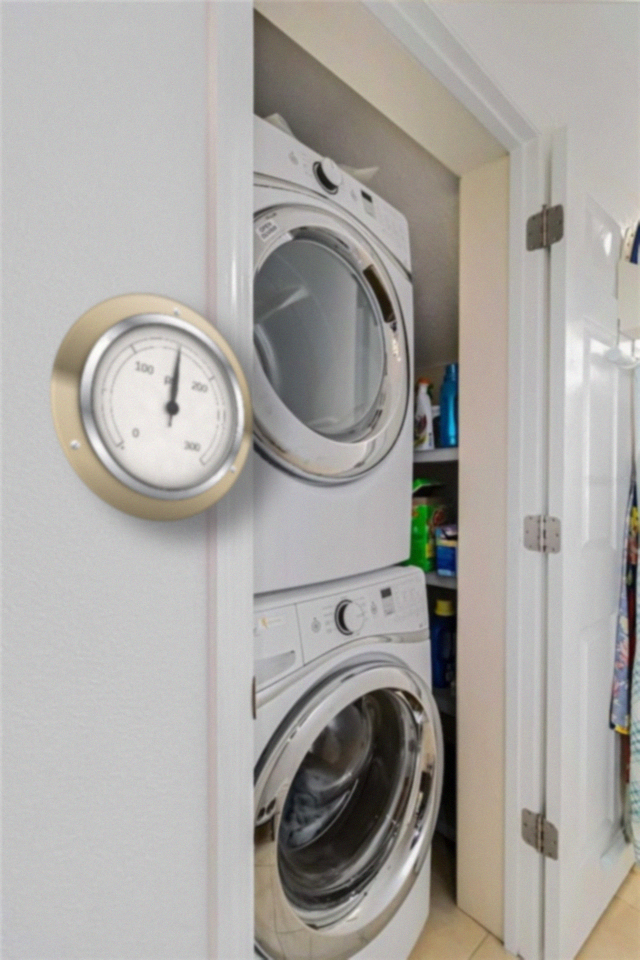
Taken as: value=150 unit=psi
